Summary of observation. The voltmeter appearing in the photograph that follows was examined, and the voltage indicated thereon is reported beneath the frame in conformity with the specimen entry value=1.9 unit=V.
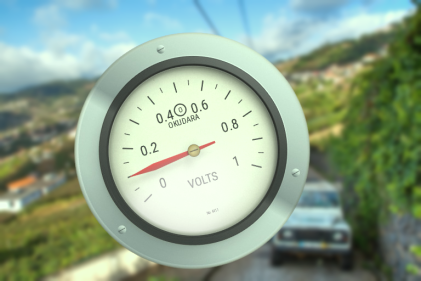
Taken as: value=0.1 unit=V
